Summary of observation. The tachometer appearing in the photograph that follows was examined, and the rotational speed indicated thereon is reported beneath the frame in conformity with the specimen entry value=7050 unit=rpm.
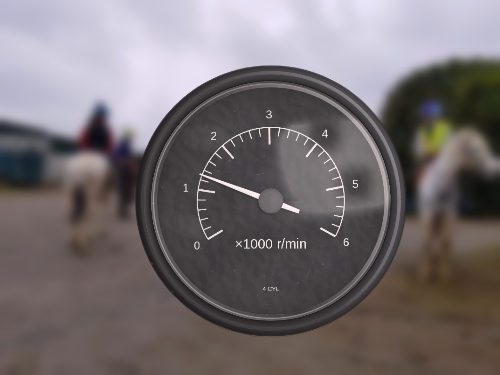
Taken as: value=1300 unit=rpm
